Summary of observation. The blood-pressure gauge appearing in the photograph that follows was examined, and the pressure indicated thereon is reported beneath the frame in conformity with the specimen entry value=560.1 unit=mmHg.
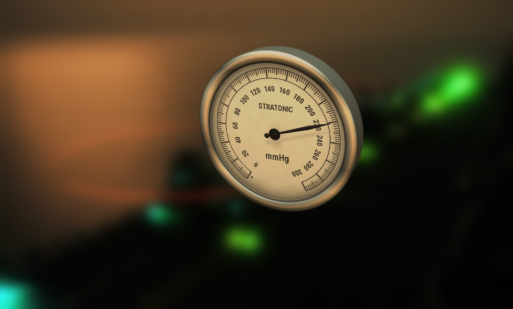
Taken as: value=220 unit=mmHg
